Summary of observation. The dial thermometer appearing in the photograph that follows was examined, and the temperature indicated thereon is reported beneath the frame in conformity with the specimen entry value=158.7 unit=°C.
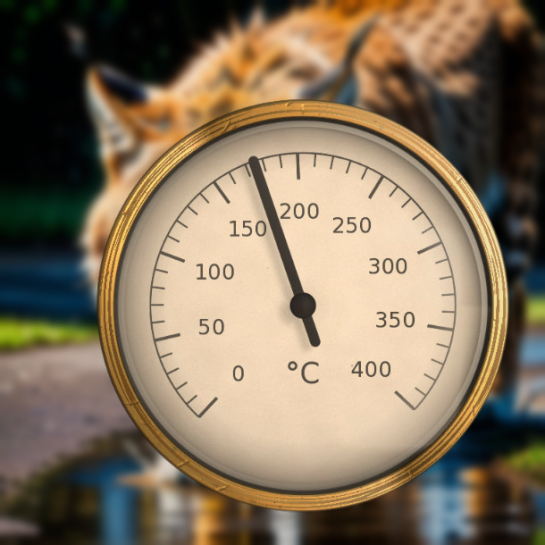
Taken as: value=175 unit=°C
